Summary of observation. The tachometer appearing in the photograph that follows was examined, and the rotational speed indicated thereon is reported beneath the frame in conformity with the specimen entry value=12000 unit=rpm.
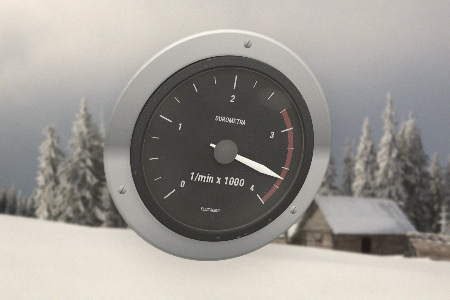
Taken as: value=3625 unit=rpm
